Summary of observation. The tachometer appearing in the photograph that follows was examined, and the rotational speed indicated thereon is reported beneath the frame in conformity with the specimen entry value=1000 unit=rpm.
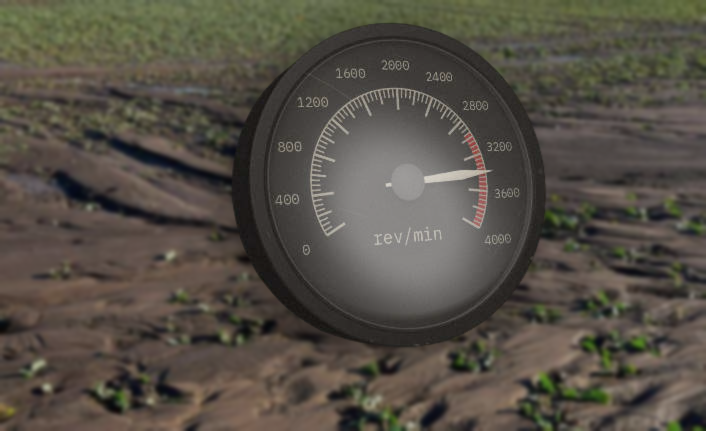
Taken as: value=3400 unit=rpm
